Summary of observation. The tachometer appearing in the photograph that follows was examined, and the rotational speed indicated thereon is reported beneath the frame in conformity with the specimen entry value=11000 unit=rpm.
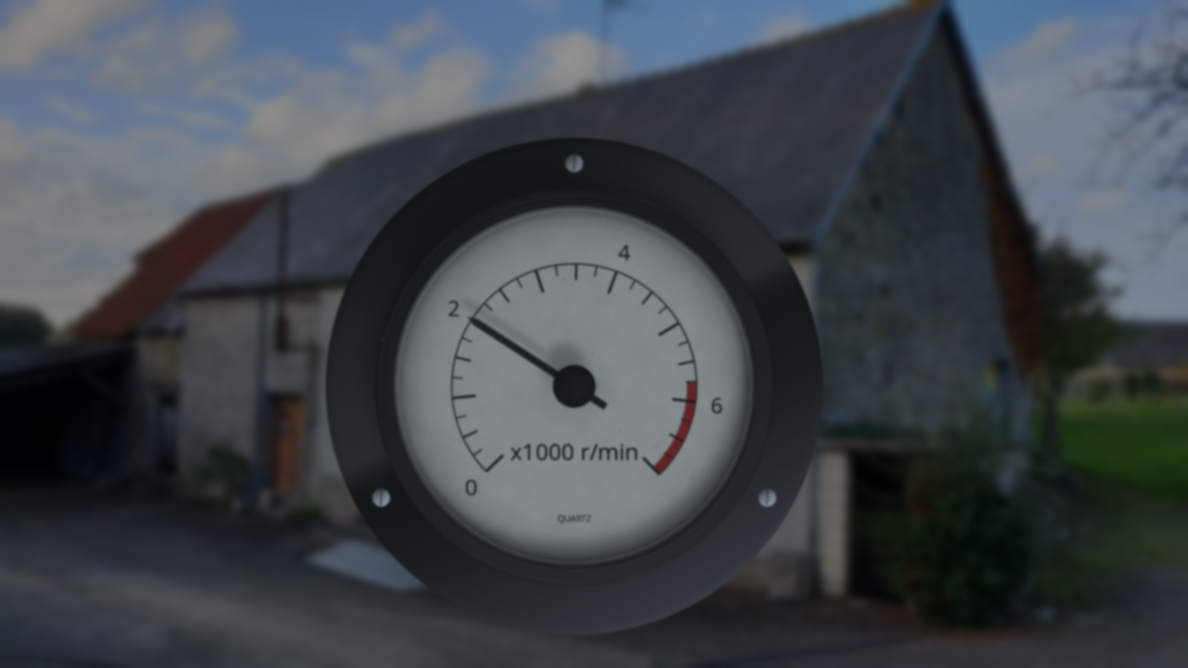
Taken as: value=2000 unit=rpm
